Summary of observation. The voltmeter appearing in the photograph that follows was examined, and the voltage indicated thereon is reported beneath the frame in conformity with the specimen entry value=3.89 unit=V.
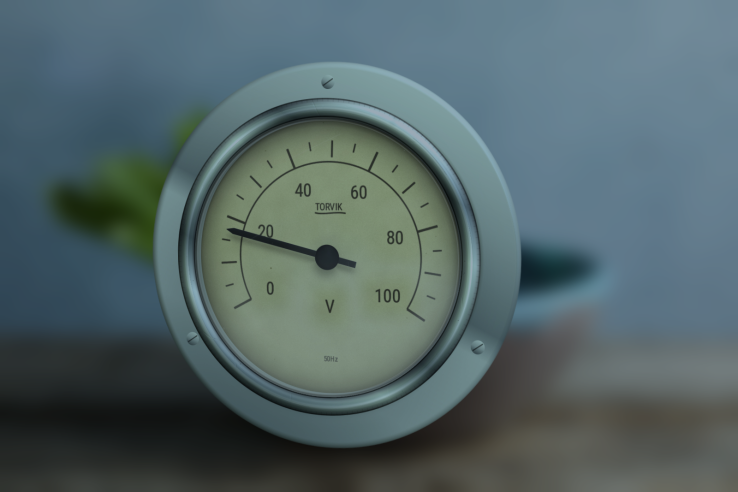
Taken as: value=17.5 unit=V
